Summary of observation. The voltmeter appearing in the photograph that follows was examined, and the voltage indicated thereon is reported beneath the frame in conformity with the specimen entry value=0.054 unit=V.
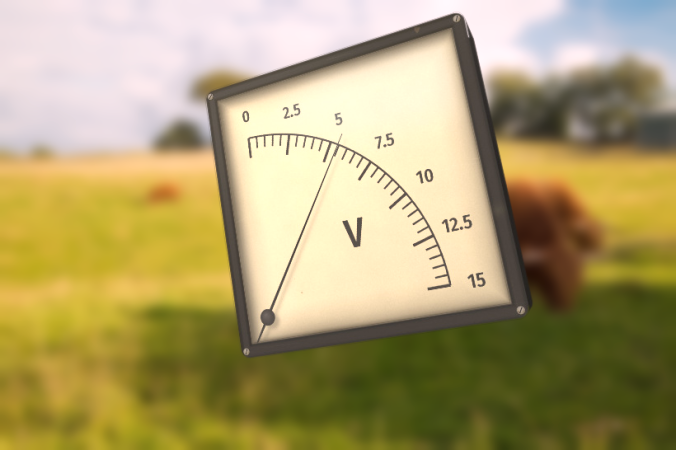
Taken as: value=5.5 unit=V
